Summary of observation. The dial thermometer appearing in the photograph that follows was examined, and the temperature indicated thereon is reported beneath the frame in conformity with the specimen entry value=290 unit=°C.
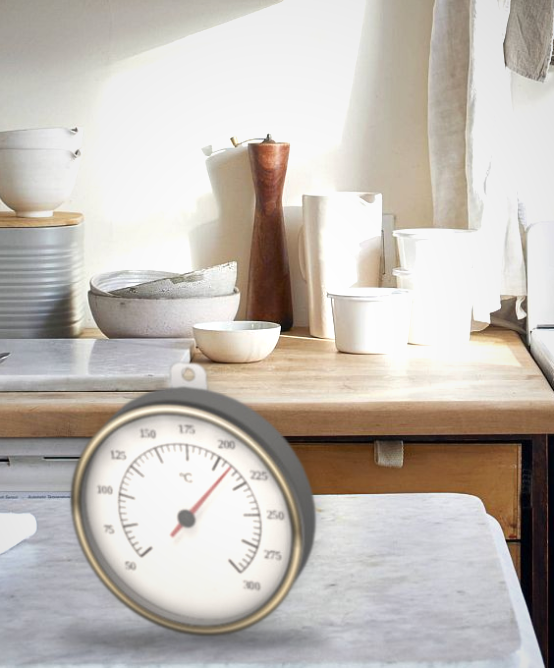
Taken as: value=210 unit=°C
